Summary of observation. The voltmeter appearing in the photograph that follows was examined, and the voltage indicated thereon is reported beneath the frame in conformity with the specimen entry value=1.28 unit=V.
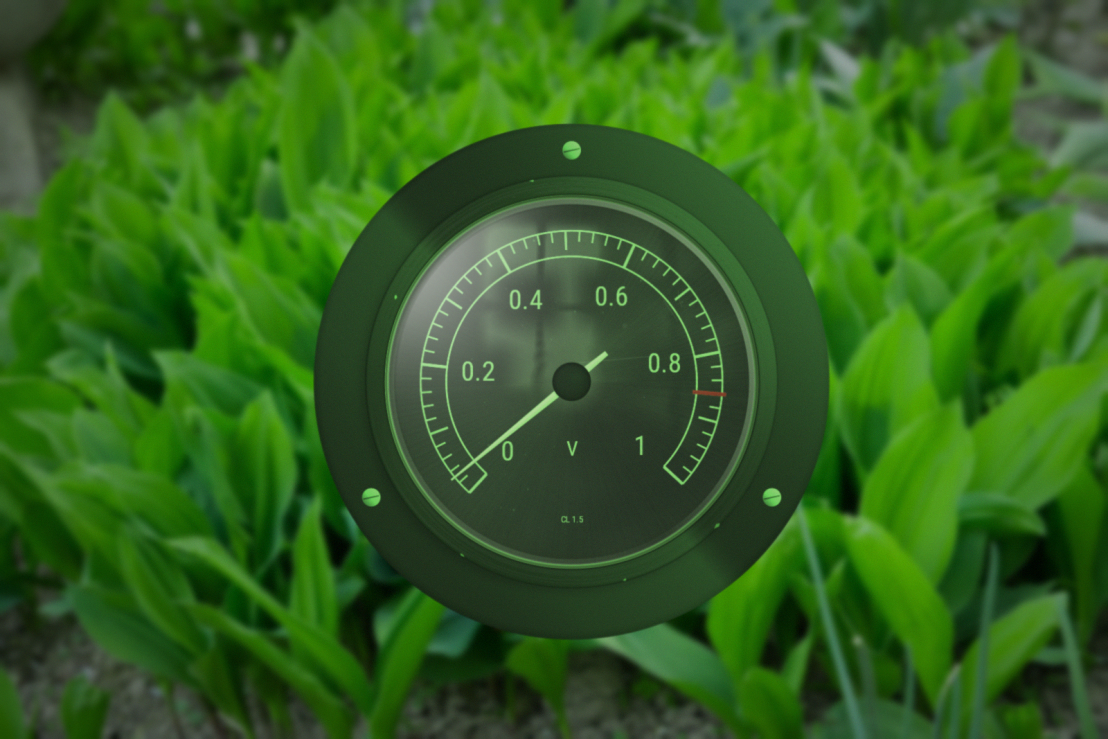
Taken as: value=0.03 unit=V
